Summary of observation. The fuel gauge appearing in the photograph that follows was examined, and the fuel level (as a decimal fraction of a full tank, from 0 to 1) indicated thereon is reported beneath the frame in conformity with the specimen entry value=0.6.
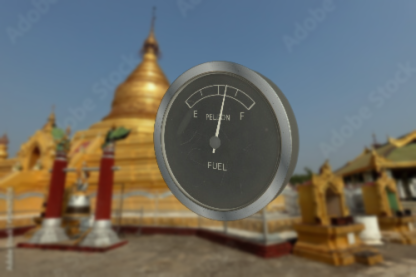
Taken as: value=0.625
